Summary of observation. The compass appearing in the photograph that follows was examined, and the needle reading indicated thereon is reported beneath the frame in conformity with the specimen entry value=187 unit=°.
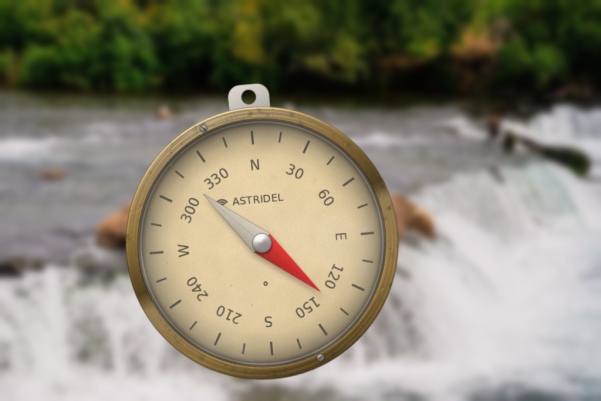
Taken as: value=135 unit=°
